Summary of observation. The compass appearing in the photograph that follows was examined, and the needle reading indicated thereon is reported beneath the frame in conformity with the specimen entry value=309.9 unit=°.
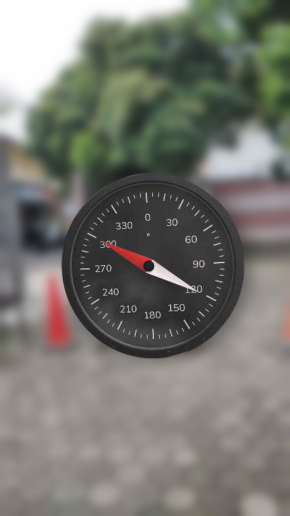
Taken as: value=300 unit=°
